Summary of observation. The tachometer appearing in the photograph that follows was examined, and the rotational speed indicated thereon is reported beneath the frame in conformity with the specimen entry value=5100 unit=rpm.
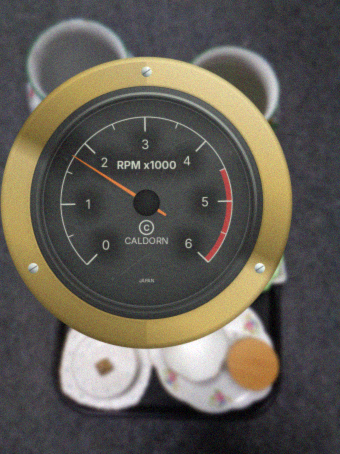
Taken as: value=1750 unit=rpm
